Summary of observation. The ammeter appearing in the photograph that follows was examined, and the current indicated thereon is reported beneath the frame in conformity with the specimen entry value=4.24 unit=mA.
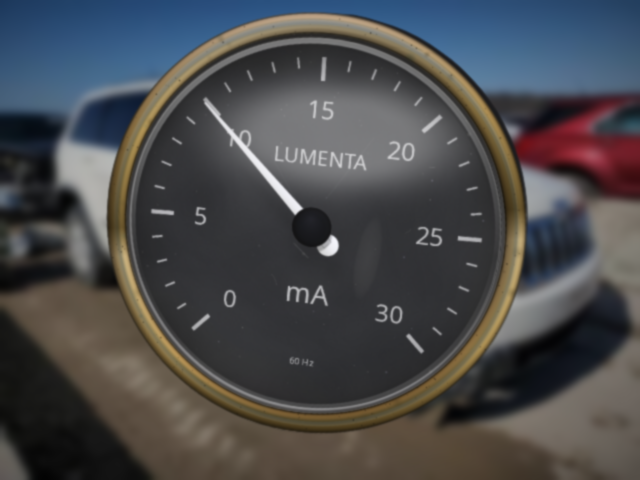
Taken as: value=10 unit=mA
